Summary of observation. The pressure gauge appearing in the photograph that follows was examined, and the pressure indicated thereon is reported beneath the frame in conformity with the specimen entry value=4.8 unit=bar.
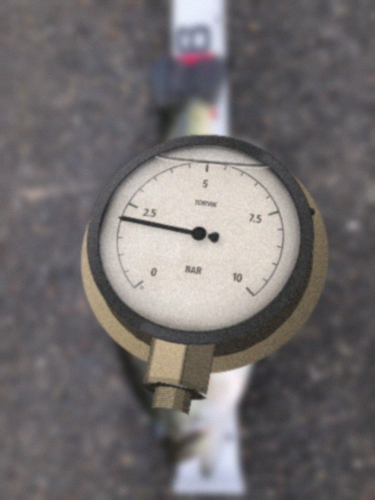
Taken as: value=2 unit=bar
